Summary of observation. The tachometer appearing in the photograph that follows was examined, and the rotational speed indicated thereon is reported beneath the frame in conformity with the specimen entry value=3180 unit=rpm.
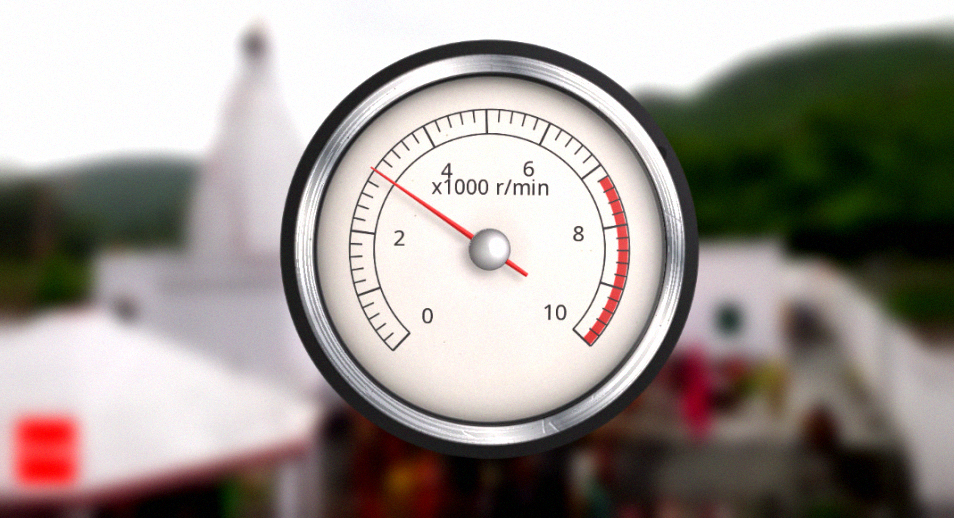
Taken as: value=3000 unit=rpm
